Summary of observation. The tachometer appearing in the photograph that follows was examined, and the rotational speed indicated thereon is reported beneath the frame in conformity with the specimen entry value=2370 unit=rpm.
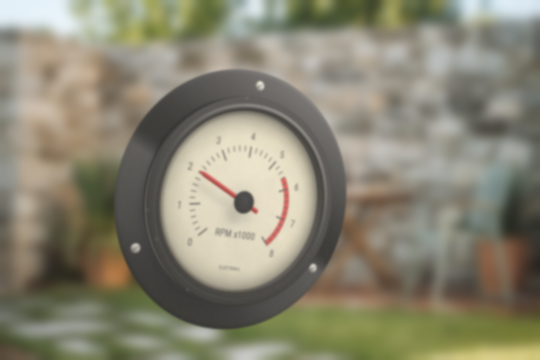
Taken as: value=2000 unit=rpm
